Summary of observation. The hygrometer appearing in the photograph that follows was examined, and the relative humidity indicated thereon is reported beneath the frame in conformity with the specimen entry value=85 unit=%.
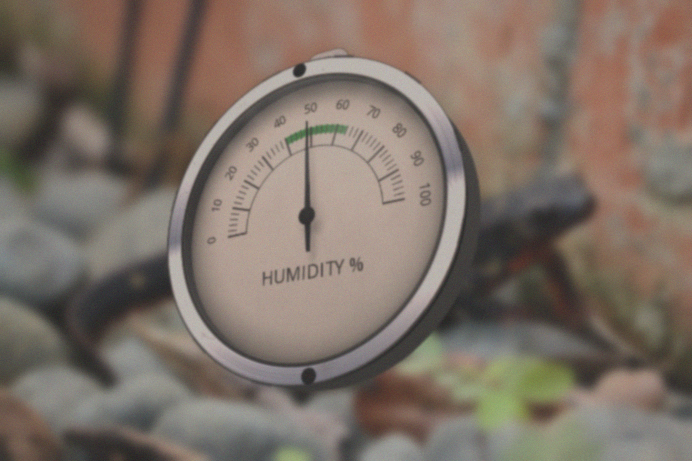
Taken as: value=50 unit=%
